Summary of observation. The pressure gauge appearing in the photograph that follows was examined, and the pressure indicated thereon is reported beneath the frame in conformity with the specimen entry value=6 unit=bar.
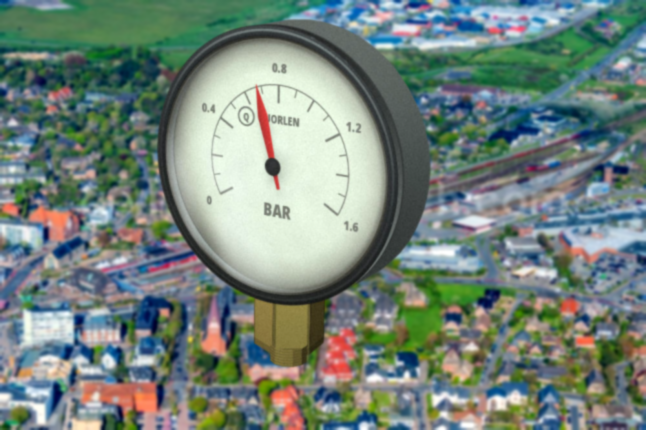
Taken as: value=0.7 unit=bar
